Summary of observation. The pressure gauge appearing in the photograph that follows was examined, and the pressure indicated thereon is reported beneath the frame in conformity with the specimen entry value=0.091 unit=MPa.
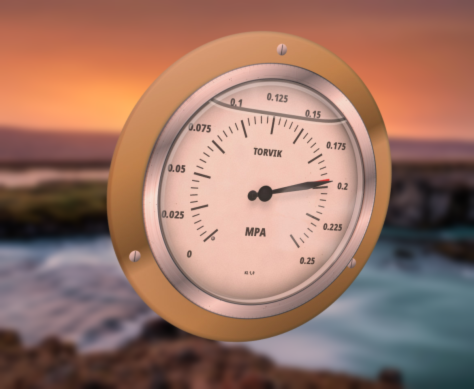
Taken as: value=0.195 unit=MPa
